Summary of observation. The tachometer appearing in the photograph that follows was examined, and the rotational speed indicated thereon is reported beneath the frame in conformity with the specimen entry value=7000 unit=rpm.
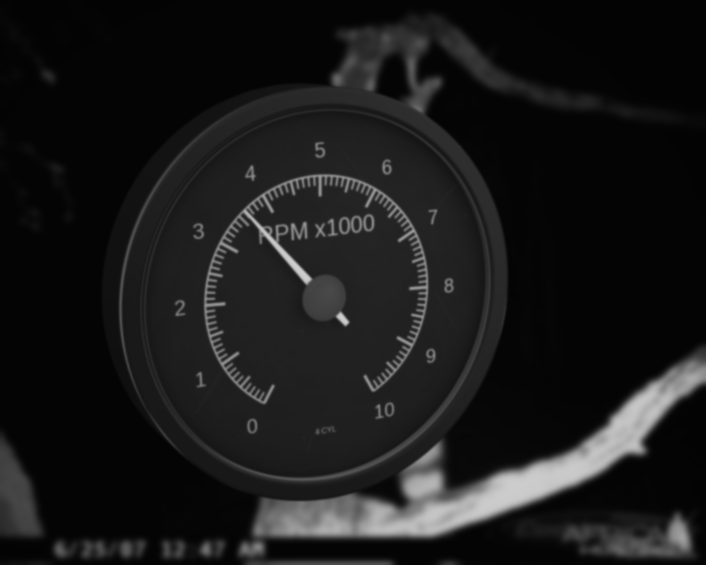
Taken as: value=3600 unit=rpm
